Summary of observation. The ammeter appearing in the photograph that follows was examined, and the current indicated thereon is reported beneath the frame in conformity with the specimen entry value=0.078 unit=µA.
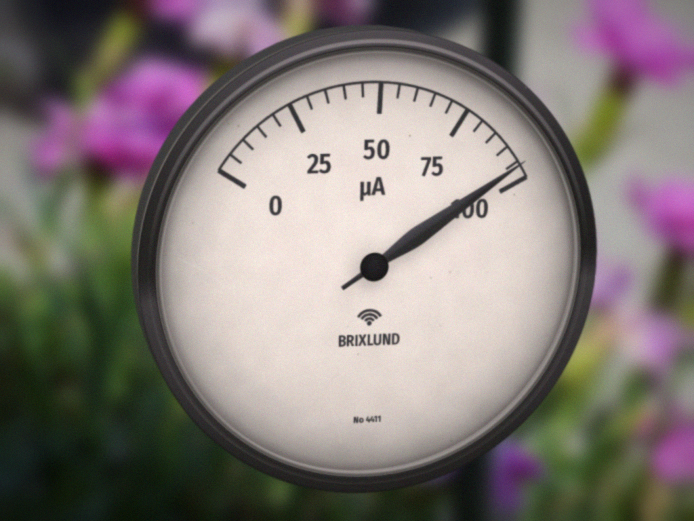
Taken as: value=95 unit=µA
